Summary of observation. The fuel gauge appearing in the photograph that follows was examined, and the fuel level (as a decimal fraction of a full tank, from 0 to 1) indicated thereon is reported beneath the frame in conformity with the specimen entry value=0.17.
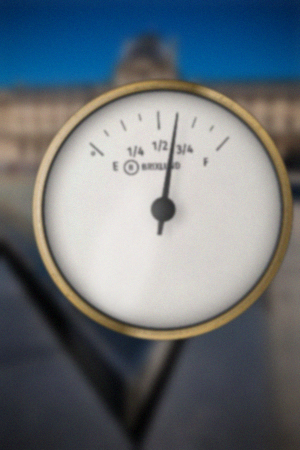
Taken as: value=0.625
